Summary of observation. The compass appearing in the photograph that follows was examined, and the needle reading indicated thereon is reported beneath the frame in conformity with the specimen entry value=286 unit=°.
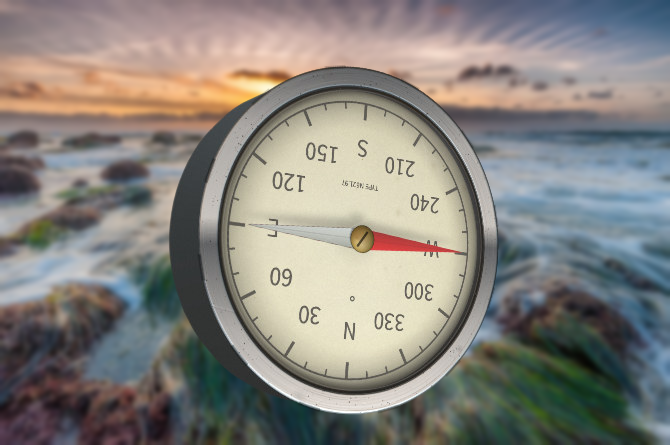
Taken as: value=270 unit=°
